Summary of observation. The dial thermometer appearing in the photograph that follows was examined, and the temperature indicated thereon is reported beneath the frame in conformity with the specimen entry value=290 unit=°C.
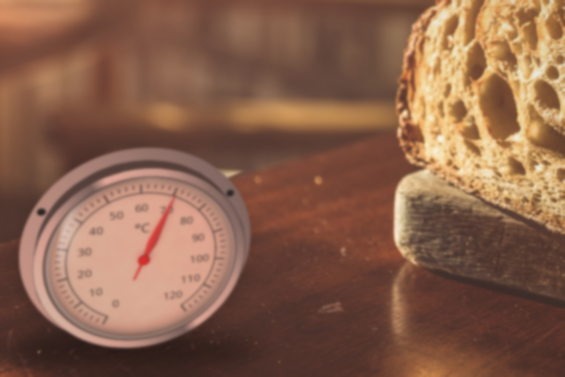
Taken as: value=70 unit=°C
